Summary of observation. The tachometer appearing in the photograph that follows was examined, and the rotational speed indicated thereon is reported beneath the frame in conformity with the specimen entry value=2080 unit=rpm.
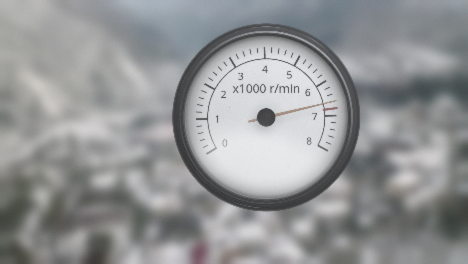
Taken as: value=6600 unit=rpm
